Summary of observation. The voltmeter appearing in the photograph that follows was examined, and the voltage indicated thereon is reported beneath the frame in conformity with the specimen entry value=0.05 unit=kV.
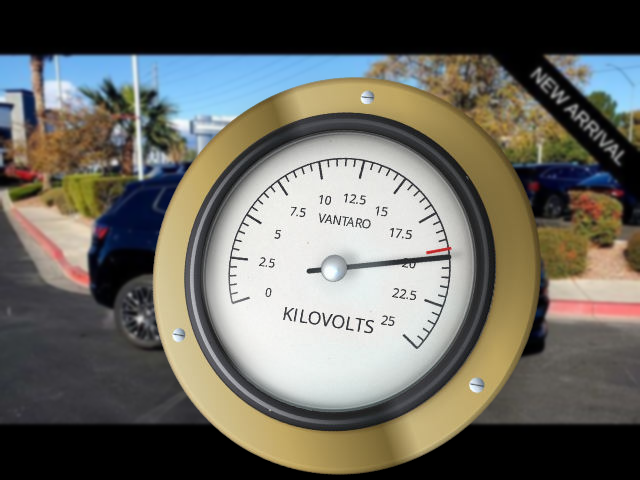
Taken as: value=20 unit=kV
